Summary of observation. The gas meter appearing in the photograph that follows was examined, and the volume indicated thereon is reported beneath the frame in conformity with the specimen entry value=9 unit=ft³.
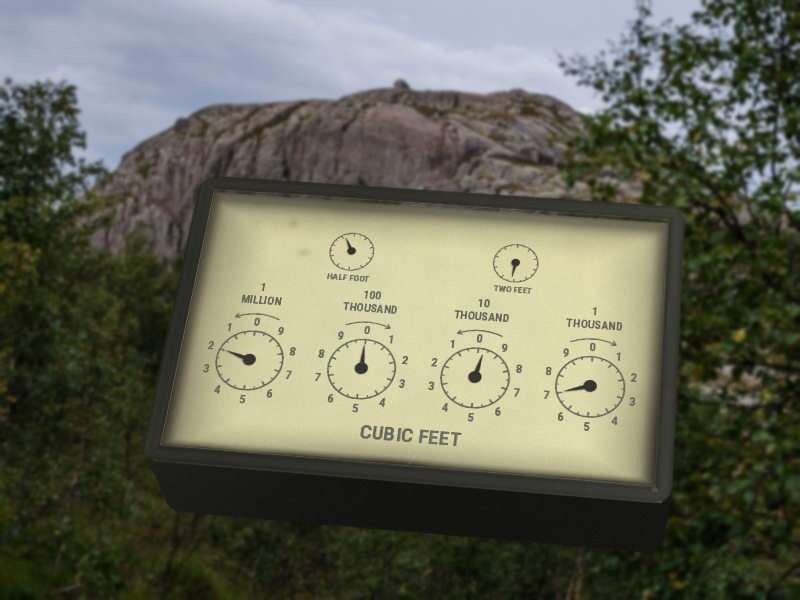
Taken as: value=199700 unit=ft³
